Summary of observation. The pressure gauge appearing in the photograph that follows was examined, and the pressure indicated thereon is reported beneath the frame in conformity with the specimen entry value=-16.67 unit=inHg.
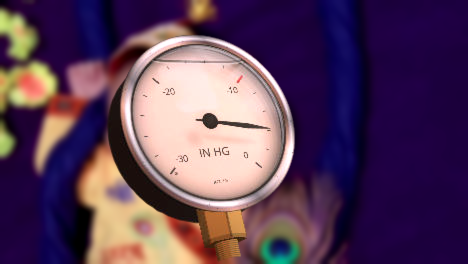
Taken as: value=-4 unit=inHg
